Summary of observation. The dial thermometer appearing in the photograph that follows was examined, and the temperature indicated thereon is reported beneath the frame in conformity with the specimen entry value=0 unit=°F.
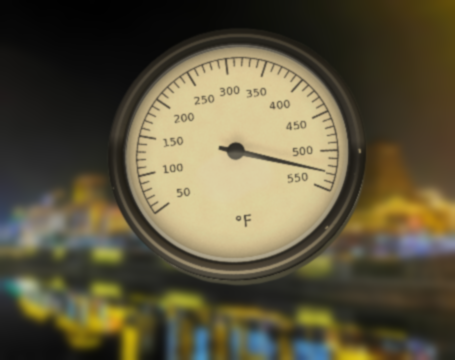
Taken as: value=530 unit=°F
